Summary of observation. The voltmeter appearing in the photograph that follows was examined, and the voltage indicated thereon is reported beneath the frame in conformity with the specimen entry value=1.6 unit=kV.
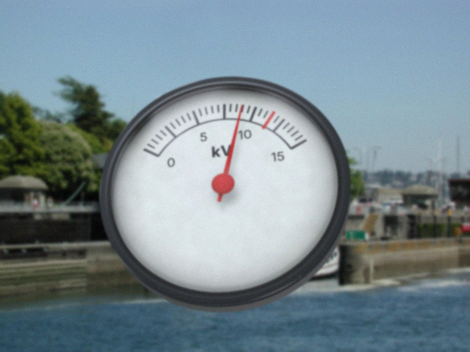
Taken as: value=9 unit=kV
